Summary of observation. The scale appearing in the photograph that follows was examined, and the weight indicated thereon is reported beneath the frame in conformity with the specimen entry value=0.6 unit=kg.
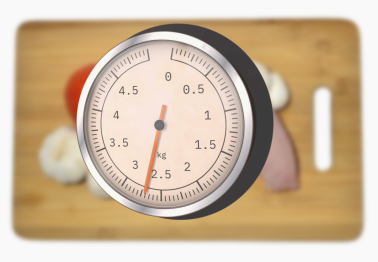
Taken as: value=2.7 unit=kg
